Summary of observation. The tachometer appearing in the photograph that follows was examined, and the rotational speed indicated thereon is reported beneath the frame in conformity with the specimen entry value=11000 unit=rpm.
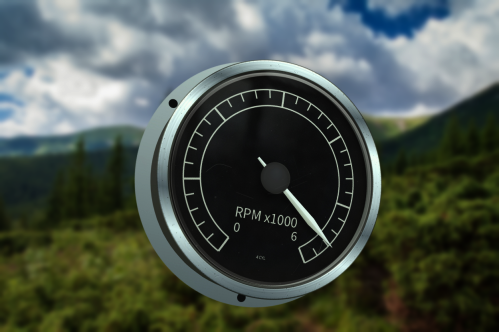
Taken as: value=5600 unit=rpm
